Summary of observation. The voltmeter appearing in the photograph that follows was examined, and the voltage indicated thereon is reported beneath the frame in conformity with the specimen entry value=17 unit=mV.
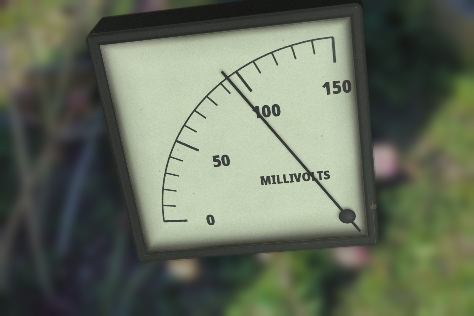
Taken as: value=95 unit=mV
